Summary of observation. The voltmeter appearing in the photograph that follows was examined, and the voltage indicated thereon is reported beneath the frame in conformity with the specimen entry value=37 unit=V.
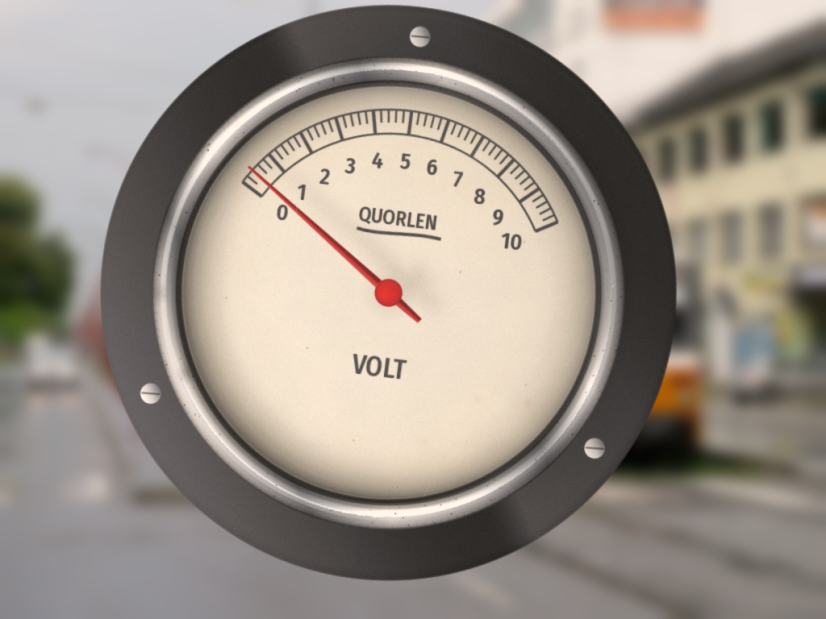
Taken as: value=0.4 unit=V
